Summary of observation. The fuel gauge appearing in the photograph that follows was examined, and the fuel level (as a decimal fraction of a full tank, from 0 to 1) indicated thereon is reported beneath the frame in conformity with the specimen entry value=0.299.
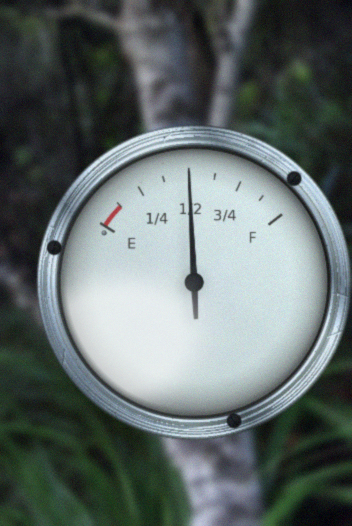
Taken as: value=0.5
